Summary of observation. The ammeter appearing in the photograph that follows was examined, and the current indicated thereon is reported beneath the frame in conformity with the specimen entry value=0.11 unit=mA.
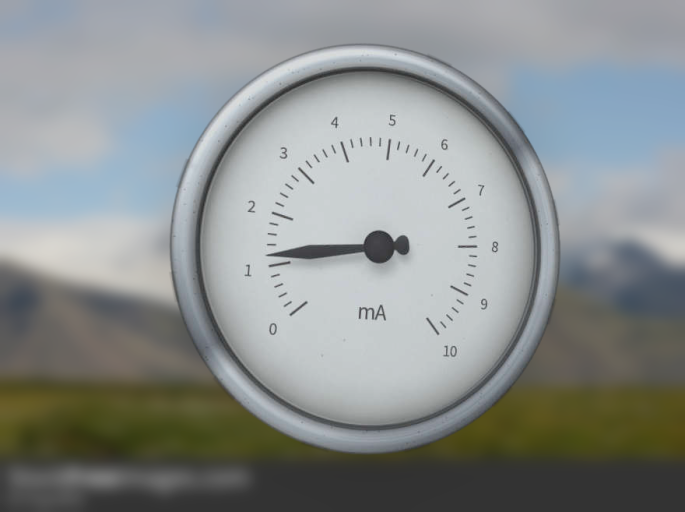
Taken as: value=1.2 unit=mA
